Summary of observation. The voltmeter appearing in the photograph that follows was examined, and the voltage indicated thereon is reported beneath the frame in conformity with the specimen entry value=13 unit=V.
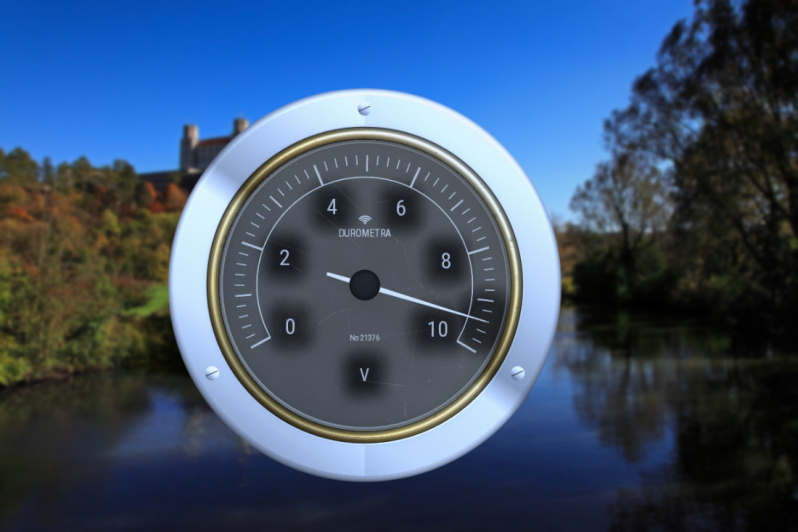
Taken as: value=9.4 unit=V
